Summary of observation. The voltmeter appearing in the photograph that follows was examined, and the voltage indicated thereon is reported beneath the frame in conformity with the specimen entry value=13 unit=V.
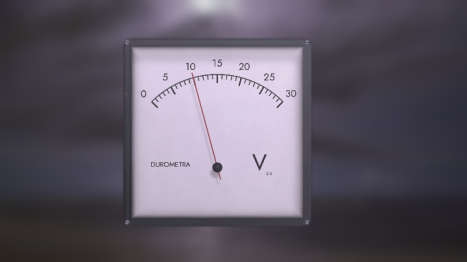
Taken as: value=10 unit=V
